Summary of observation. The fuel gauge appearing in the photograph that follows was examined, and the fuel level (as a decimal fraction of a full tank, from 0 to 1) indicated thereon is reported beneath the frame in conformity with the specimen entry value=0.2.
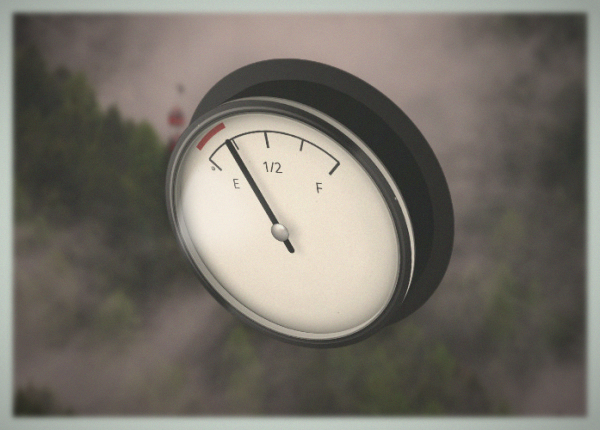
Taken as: value=0.25
